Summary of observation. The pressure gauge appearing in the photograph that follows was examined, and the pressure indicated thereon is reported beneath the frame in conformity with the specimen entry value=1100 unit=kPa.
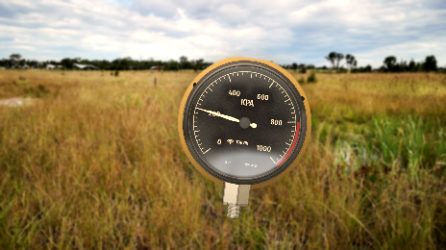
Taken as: value=200 unit=kPa
